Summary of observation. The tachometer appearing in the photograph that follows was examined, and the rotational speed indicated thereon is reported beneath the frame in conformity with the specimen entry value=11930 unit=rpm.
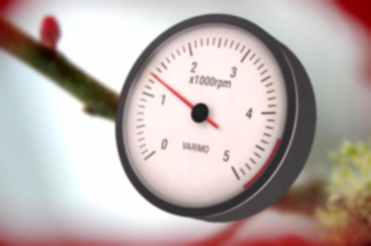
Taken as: value=1300 unit=rpm
